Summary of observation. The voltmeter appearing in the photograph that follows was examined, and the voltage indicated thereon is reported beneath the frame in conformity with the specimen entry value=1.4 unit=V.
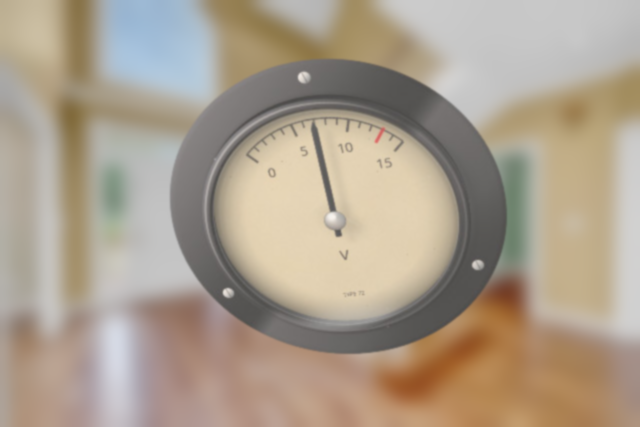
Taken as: value=7 unit=V
